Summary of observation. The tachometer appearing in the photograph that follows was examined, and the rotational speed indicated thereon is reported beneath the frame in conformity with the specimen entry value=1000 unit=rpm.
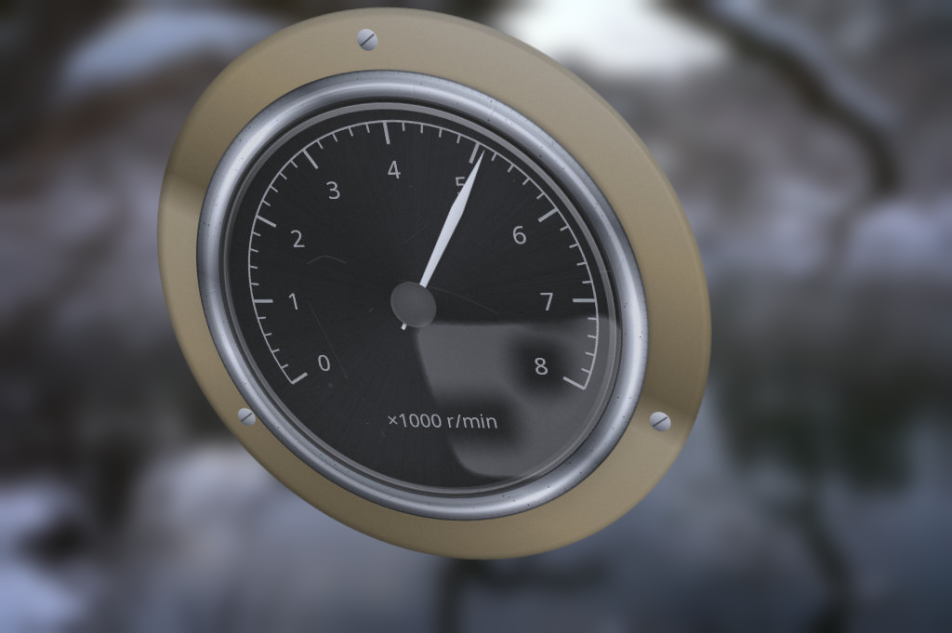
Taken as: value=5100 unit=rpm
